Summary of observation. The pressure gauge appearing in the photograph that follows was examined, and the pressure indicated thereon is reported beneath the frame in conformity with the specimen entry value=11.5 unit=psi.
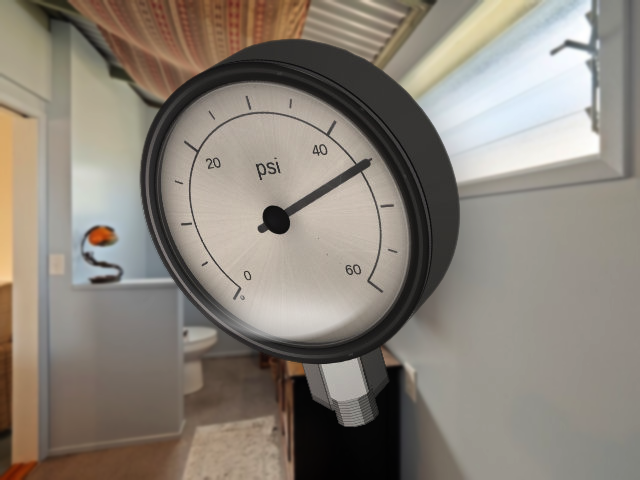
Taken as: value=45 unit=psi
